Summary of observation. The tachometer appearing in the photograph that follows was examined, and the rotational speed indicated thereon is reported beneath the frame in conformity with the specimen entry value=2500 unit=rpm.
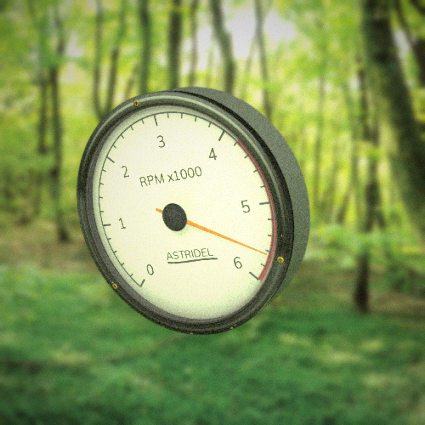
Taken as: value=5600 unit=rpm
